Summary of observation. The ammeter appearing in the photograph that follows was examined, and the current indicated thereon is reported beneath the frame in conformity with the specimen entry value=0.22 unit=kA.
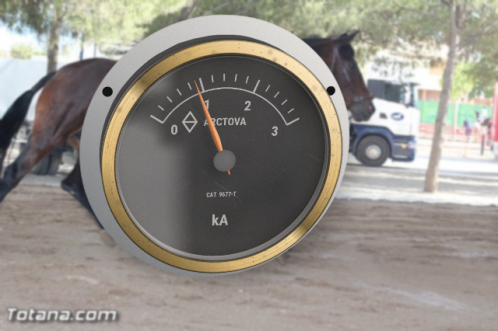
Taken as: value=0.9 unit=kA
